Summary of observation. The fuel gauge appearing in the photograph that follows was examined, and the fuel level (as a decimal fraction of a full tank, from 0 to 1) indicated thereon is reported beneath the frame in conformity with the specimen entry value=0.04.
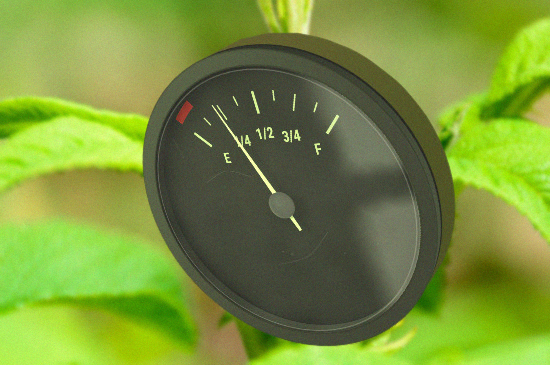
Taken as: value=0.25
